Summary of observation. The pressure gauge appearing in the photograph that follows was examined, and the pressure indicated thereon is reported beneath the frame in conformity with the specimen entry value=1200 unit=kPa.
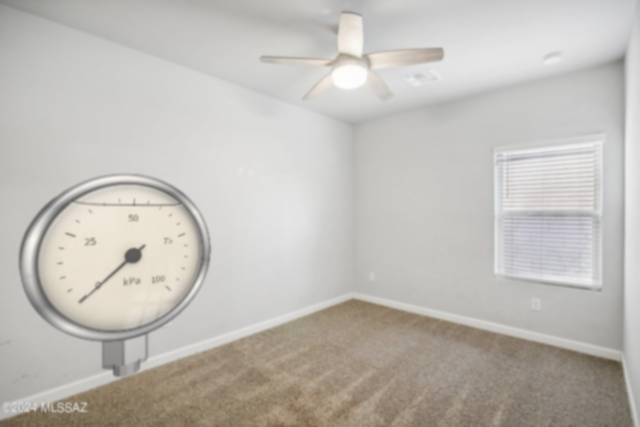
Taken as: value=0 unit=kPa
